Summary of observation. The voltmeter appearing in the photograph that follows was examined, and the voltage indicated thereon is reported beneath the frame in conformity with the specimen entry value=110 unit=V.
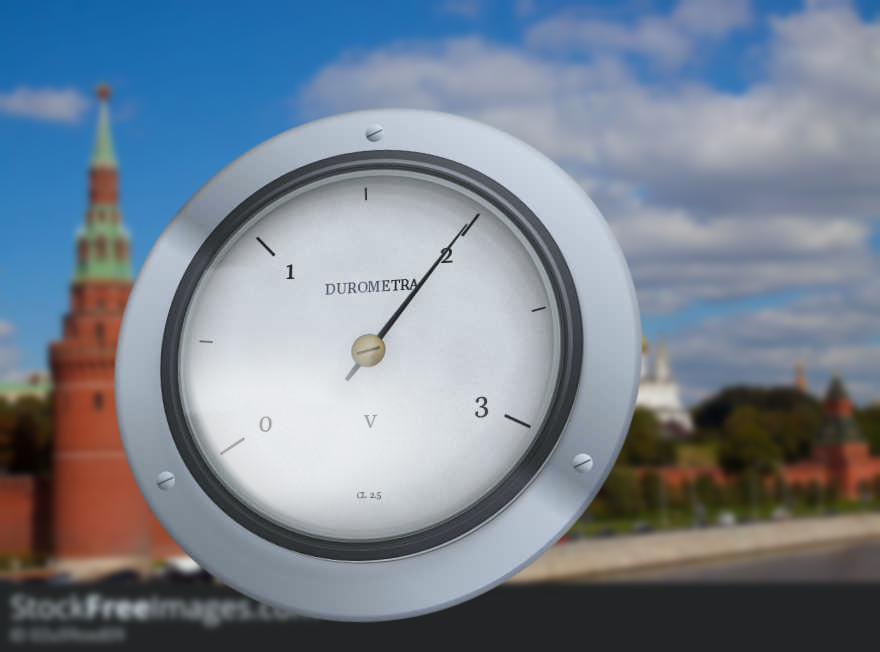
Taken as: value=2 unit=V
